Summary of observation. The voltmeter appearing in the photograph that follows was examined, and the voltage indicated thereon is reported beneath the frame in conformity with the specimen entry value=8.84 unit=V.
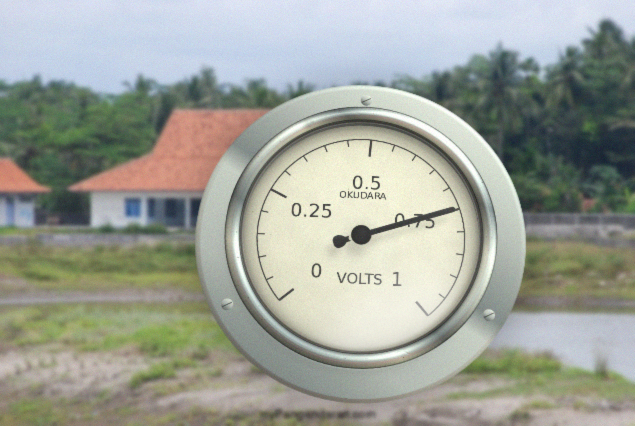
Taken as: value=0.75 unit=V
